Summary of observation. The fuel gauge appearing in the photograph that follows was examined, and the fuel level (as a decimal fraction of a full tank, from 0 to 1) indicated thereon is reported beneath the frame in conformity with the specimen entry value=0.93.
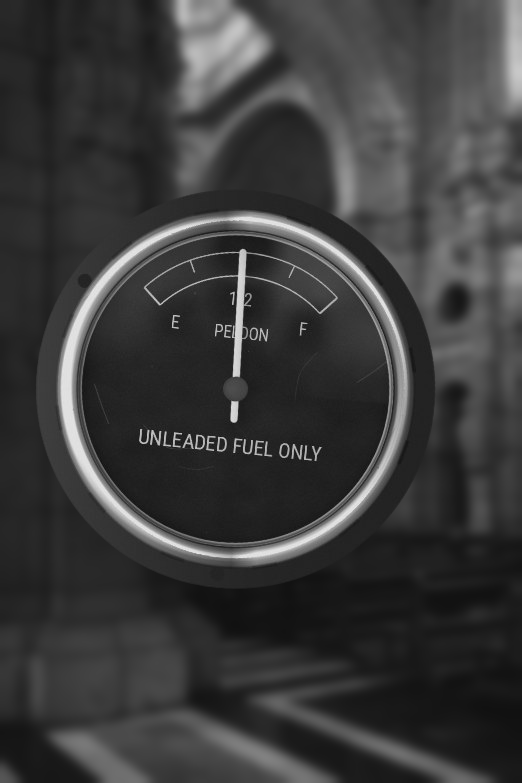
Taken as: value=0.5
